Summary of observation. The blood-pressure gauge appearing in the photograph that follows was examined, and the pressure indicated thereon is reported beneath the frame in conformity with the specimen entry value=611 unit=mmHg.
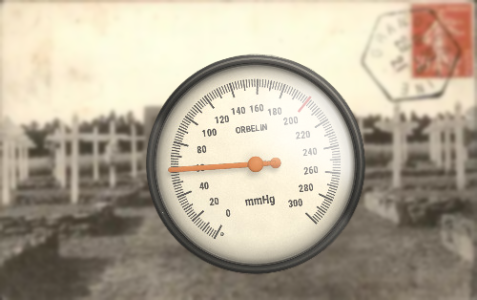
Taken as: value=60 unit=mmHg
